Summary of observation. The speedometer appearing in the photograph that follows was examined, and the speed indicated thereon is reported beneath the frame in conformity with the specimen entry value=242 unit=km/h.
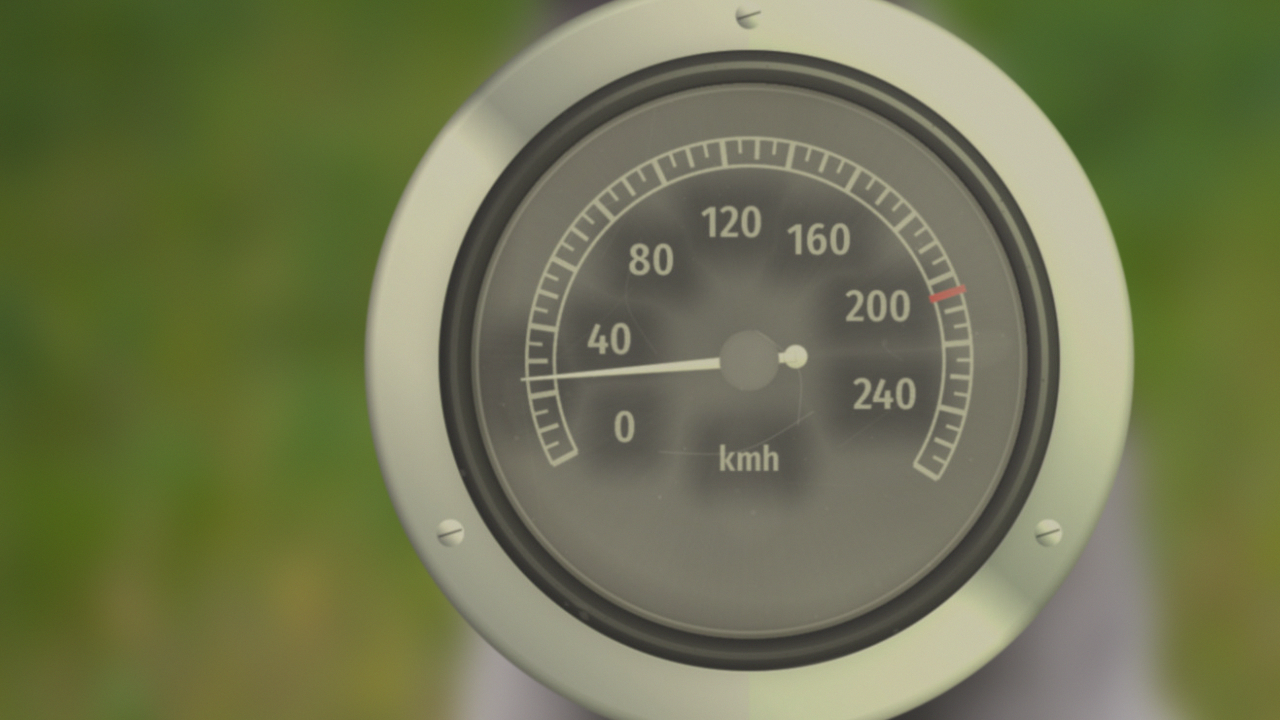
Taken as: value=25 unit=km/h
